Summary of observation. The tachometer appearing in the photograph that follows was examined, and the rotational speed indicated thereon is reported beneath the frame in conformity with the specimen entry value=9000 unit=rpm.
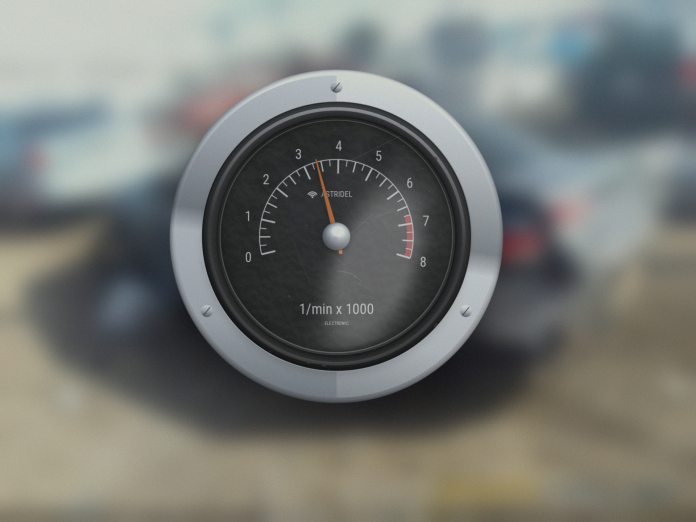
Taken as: value=3375 unit=rpm
